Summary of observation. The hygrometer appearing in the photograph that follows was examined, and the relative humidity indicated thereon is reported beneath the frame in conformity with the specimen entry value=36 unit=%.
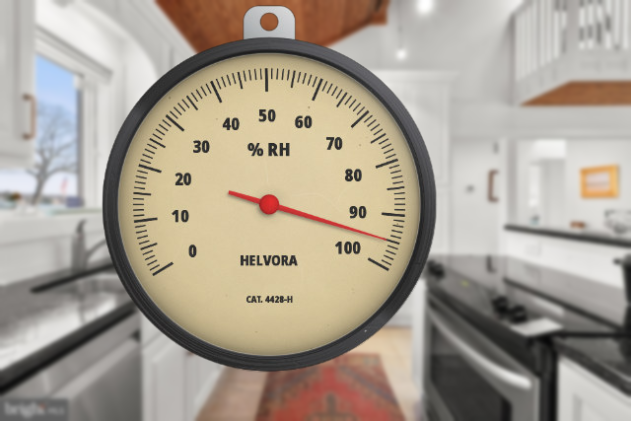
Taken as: value=95 unit=%
